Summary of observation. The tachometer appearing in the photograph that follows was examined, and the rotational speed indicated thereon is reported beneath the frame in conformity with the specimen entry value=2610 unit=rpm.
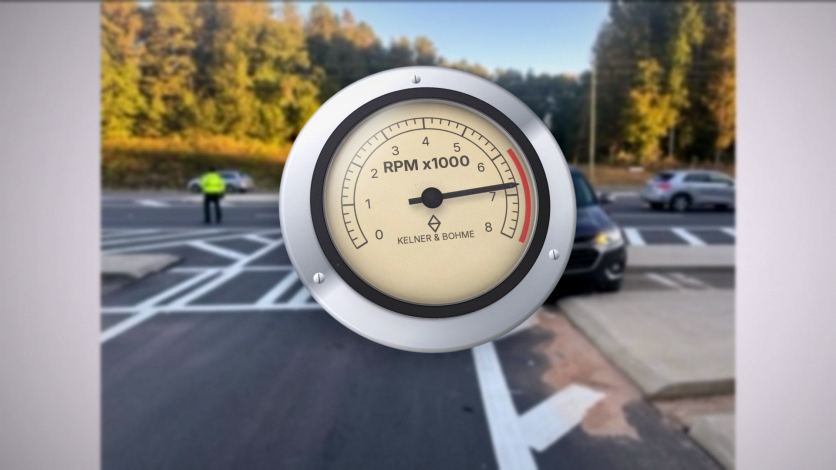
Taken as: value=6800 unit=rpm
